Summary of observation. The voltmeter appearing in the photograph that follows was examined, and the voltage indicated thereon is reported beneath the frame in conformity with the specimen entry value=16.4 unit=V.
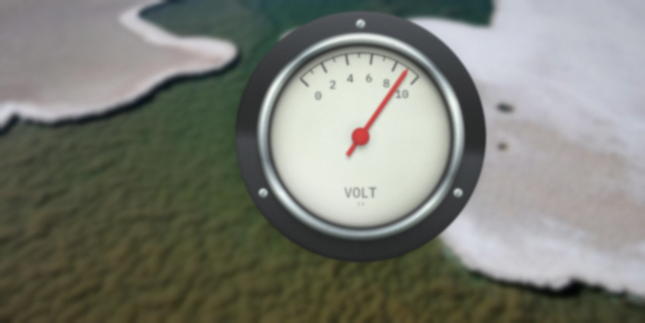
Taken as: value=9 unit=V
